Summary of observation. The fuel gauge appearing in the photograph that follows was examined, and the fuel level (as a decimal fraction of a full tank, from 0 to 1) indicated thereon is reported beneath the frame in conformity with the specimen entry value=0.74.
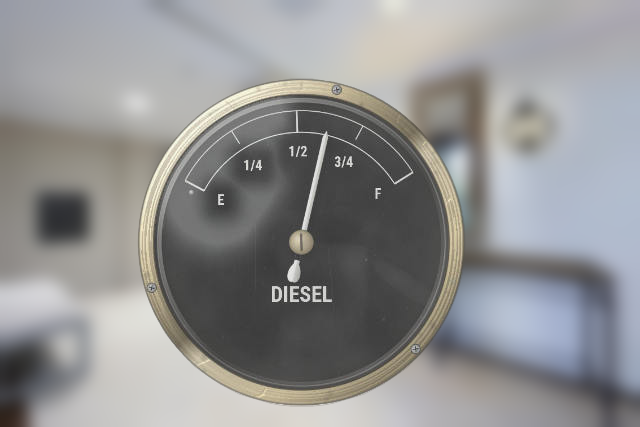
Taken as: value=0.625
